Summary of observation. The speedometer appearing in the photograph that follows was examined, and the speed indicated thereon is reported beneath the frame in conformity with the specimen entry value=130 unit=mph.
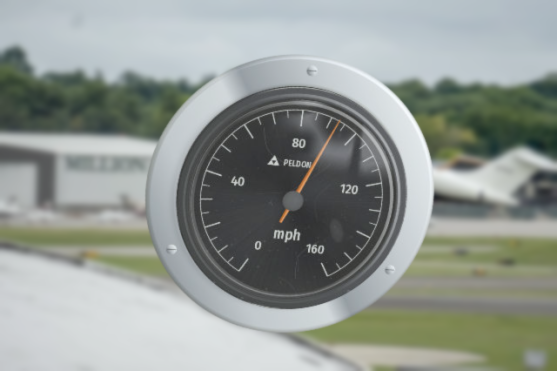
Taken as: value=92.5 unit=mph
